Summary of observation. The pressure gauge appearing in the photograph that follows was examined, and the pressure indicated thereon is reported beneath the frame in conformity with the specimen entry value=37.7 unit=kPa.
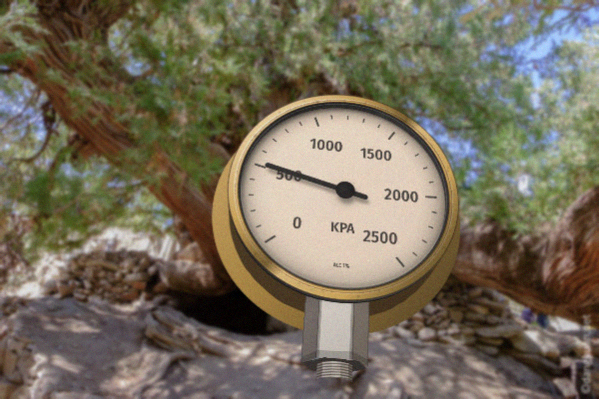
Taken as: value=500 unit=kPa
